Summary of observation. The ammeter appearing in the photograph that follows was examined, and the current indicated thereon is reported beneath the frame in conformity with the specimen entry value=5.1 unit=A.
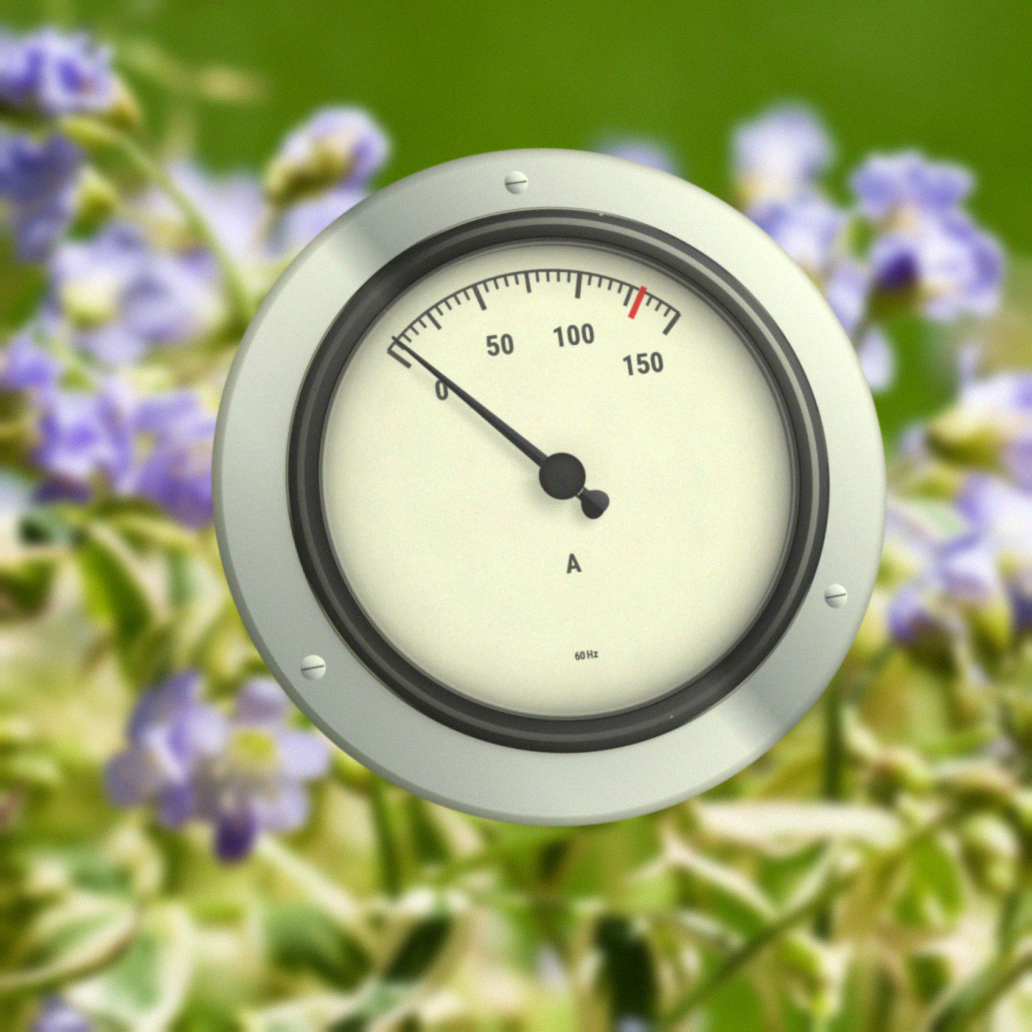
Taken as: value=5 unit=A
